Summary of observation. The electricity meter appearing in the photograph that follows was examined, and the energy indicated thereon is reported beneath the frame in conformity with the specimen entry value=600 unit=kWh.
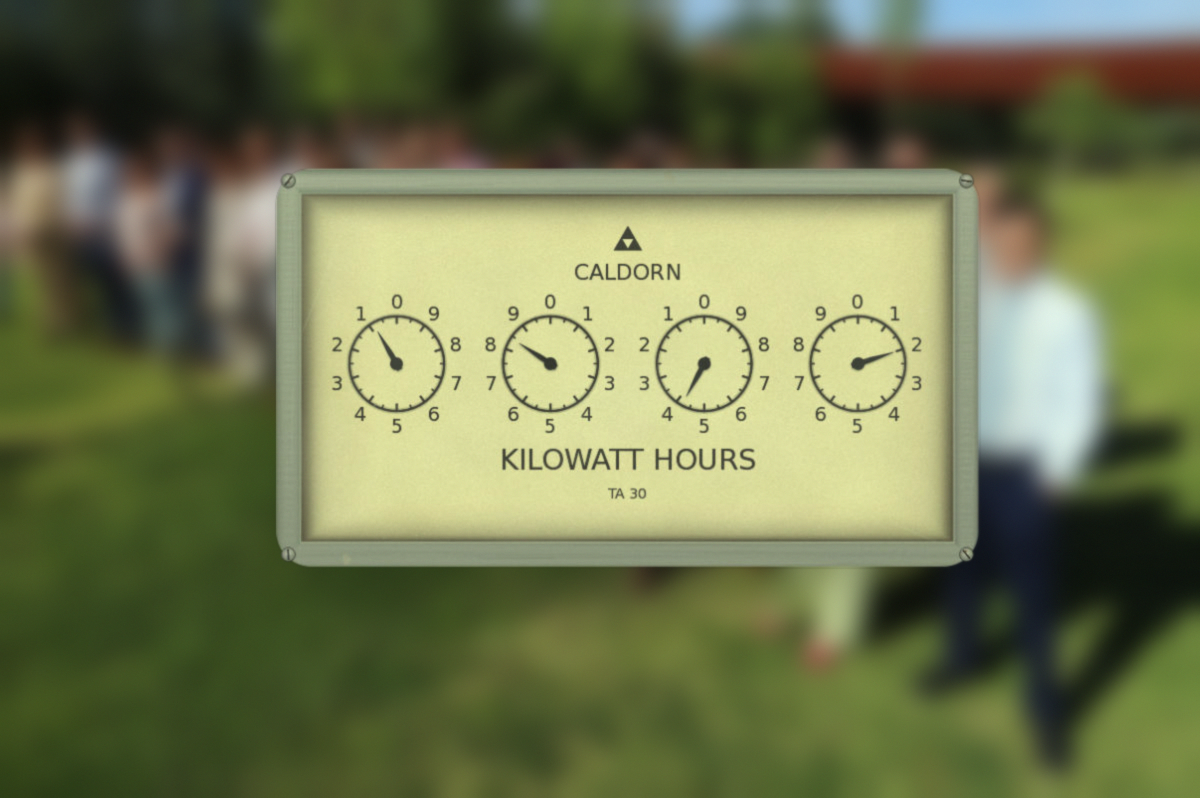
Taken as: value=842 unit=kWh
